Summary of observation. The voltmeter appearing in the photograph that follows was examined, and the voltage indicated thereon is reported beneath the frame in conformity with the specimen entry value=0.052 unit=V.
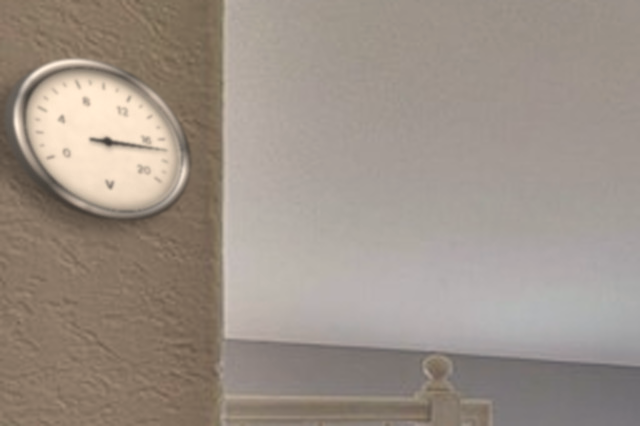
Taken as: value=17 unit=V
